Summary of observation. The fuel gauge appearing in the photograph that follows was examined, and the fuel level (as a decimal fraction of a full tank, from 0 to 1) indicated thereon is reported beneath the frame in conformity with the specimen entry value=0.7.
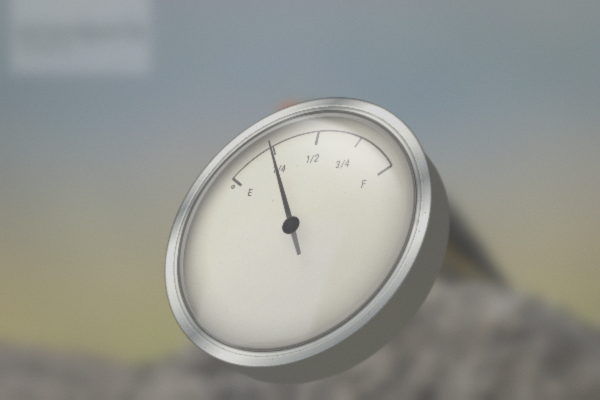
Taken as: value=0.25
